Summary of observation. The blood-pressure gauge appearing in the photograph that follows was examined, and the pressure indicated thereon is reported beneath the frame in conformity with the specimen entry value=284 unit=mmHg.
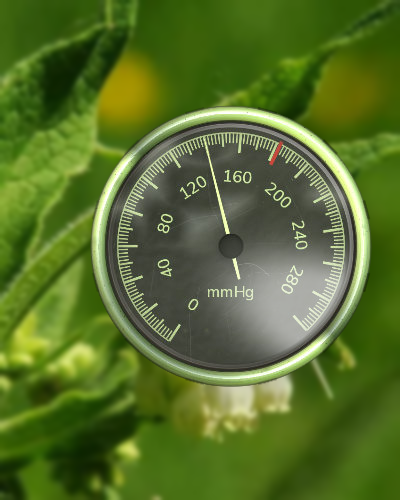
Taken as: value=140 unit=mmHg
